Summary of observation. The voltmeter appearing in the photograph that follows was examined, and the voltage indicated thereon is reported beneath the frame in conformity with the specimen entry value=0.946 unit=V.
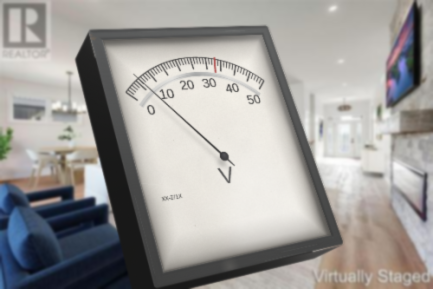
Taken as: value=5 unit=V
